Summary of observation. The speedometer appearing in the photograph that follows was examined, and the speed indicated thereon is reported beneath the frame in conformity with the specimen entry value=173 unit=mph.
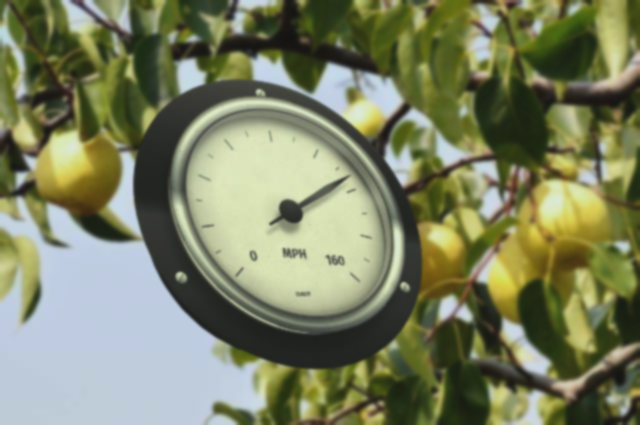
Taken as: value=115 unit=mph
